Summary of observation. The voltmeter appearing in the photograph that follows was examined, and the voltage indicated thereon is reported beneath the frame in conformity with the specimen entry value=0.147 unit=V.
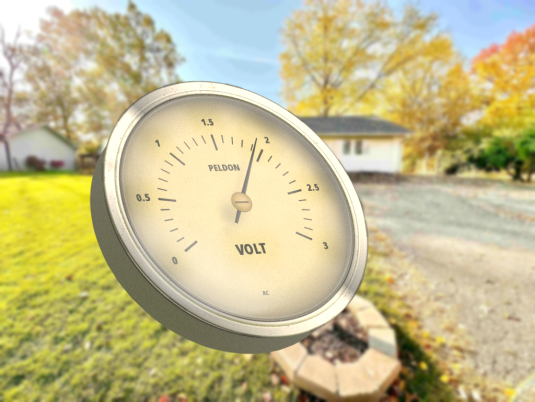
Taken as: value=1.9 unit=V
